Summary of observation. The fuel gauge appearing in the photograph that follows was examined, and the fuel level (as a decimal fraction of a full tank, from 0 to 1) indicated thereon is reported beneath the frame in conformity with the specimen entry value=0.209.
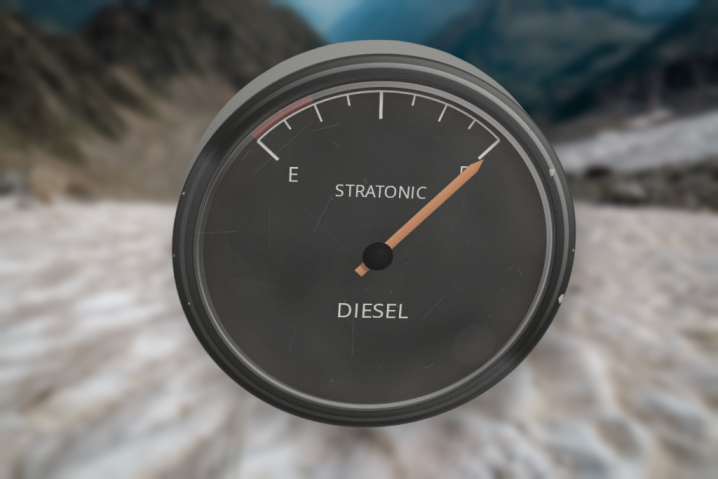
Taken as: value=1
